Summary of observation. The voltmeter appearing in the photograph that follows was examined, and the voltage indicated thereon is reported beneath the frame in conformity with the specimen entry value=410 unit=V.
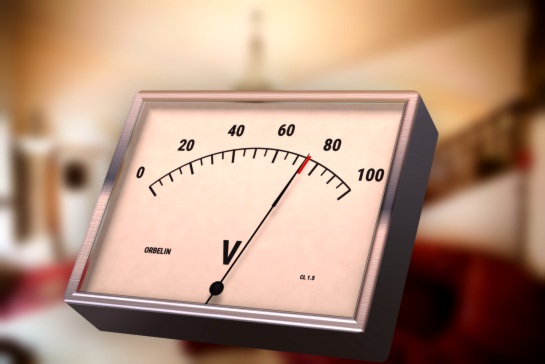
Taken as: value=75 unit=V
